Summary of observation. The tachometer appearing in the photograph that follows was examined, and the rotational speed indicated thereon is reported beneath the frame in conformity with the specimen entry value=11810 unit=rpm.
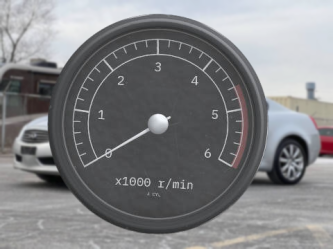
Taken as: value=0 unit=rpm
